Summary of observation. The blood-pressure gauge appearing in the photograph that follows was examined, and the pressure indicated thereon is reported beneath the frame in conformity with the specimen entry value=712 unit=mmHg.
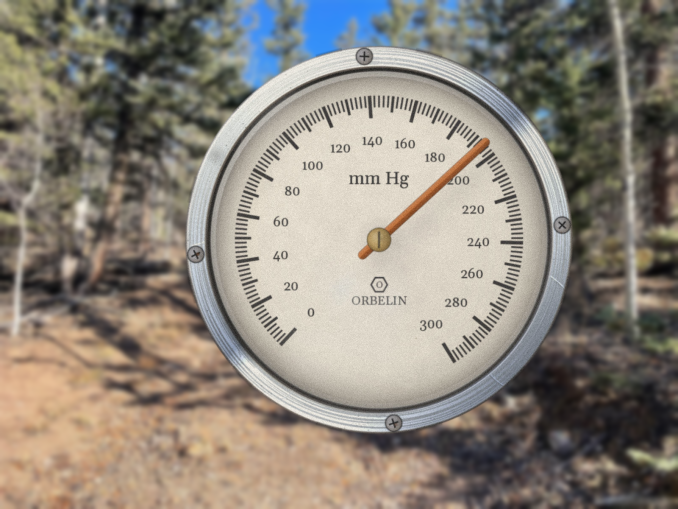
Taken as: value=194 unit=mmHg
